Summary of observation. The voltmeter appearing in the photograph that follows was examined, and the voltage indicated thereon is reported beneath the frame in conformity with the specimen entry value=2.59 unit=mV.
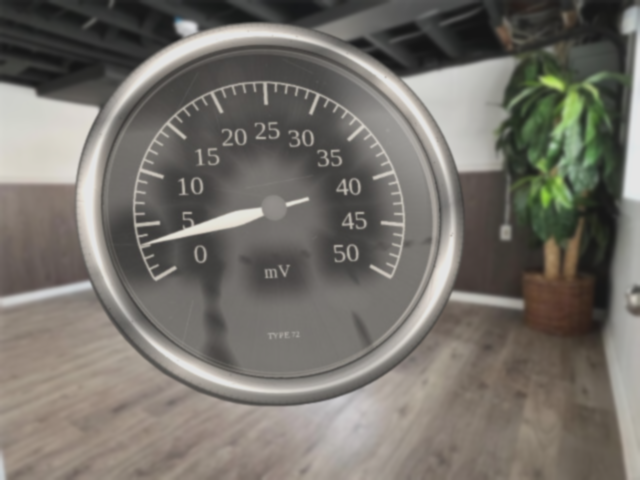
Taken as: value=3 unit=mV
